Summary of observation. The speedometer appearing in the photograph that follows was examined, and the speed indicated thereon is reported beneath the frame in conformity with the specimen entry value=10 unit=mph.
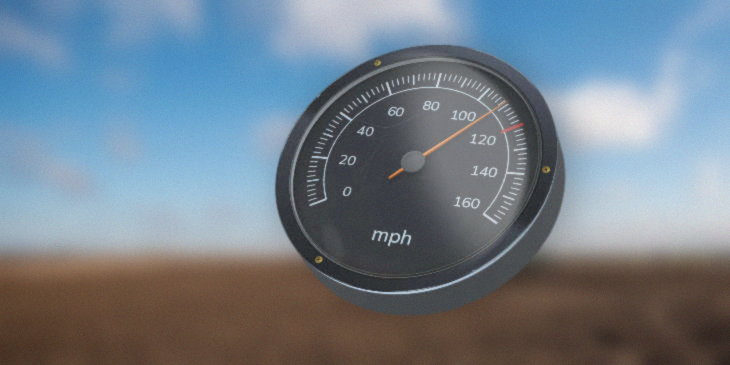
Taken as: value=110 unit=mph
